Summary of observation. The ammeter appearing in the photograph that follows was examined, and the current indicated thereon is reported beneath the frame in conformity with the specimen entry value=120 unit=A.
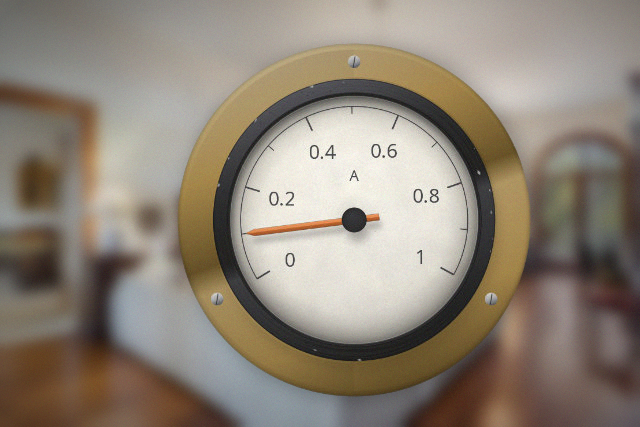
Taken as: value=0.1 unit=A
